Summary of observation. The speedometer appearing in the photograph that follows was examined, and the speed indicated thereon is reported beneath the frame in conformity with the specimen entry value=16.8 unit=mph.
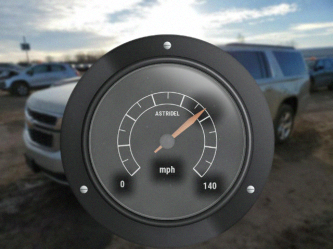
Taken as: value=95 unit=mph
